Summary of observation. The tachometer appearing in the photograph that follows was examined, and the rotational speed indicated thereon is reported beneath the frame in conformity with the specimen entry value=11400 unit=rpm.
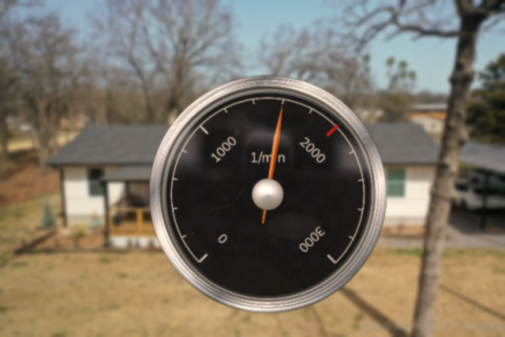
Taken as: value=1600 unit=rpm
